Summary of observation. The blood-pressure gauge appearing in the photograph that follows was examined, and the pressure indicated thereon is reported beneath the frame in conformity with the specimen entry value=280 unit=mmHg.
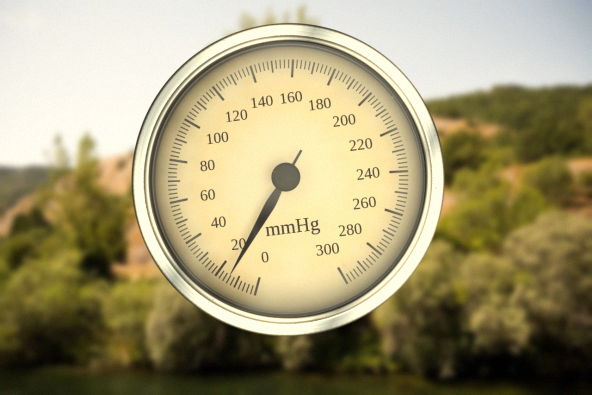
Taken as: value=14 unit=mmHg
